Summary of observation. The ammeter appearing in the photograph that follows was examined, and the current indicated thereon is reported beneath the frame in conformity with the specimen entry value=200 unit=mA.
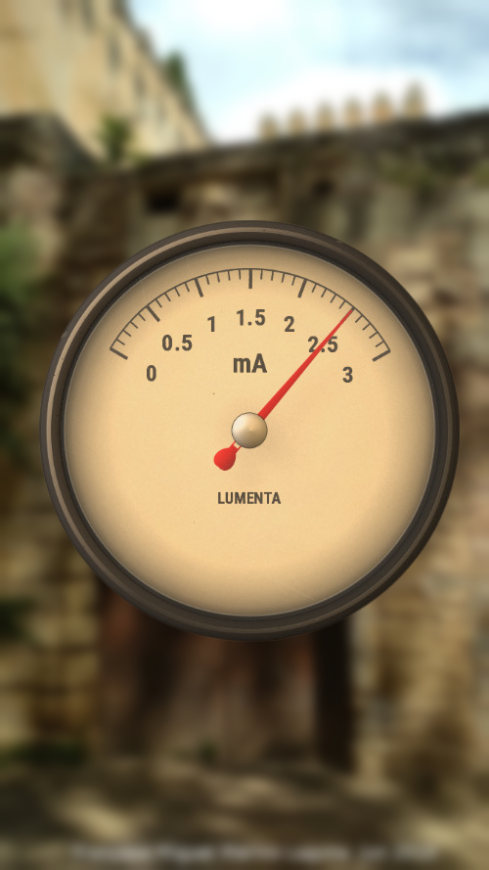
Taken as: value=2.5 unit=mA
